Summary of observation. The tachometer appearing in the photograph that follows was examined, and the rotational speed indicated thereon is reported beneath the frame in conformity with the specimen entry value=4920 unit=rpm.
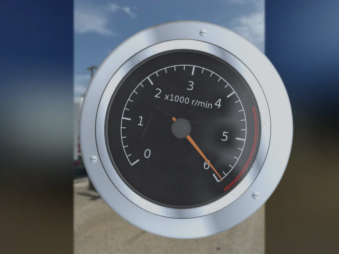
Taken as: value=5900 unit=rpm
